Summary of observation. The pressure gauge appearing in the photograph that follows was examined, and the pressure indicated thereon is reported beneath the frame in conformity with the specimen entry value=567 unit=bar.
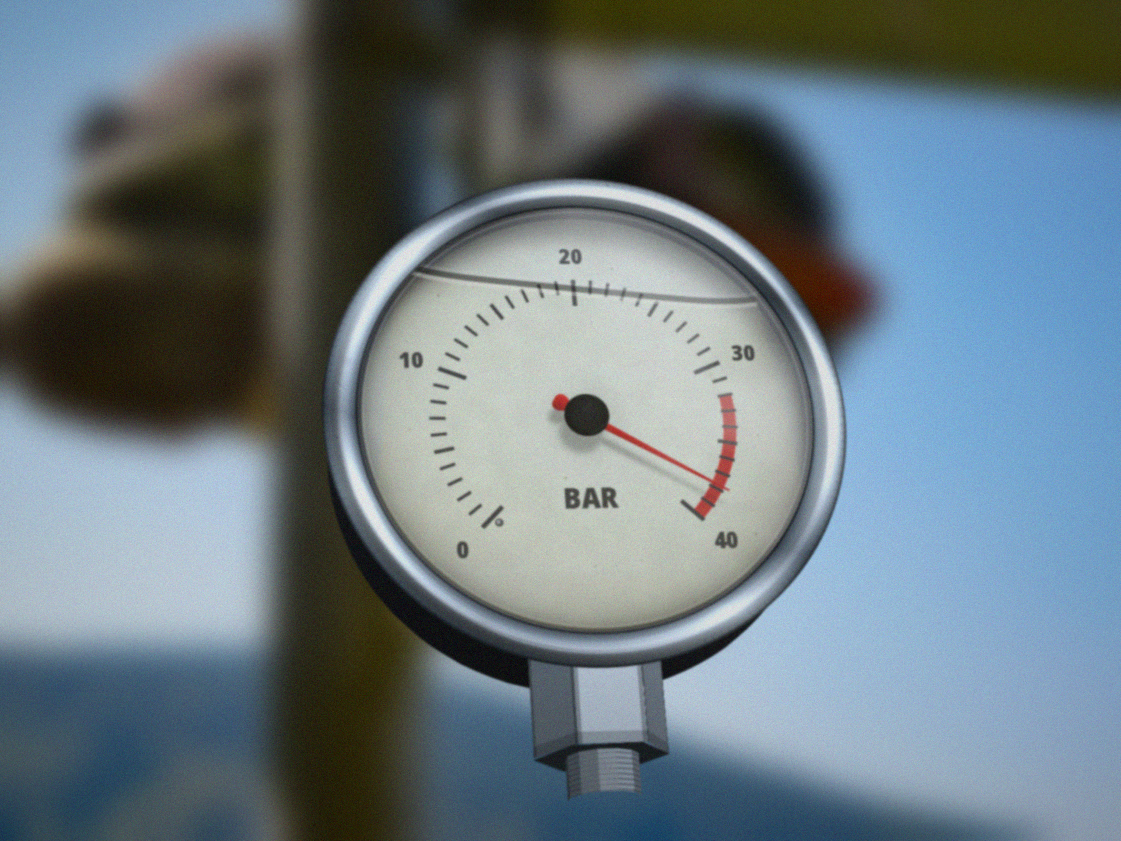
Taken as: value=38 unit=bar
